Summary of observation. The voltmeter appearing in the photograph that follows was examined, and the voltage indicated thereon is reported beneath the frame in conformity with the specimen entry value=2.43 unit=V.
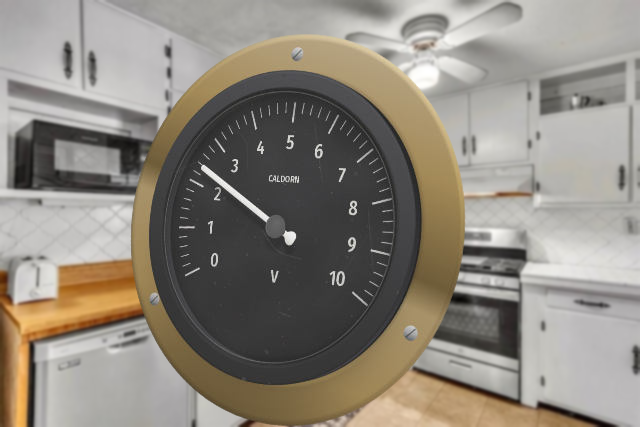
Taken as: value=2.4 unit=V
